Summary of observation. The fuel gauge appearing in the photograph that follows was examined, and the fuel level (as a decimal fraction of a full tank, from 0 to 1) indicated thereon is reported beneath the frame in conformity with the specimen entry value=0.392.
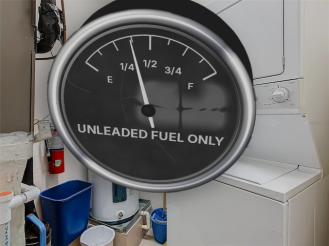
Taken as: value=0.375
